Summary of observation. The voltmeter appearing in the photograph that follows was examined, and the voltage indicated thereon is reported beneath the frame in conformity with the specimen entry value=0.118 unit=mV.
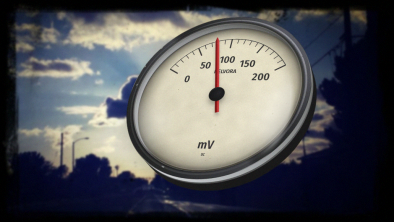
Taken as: value=80 unit=mV
